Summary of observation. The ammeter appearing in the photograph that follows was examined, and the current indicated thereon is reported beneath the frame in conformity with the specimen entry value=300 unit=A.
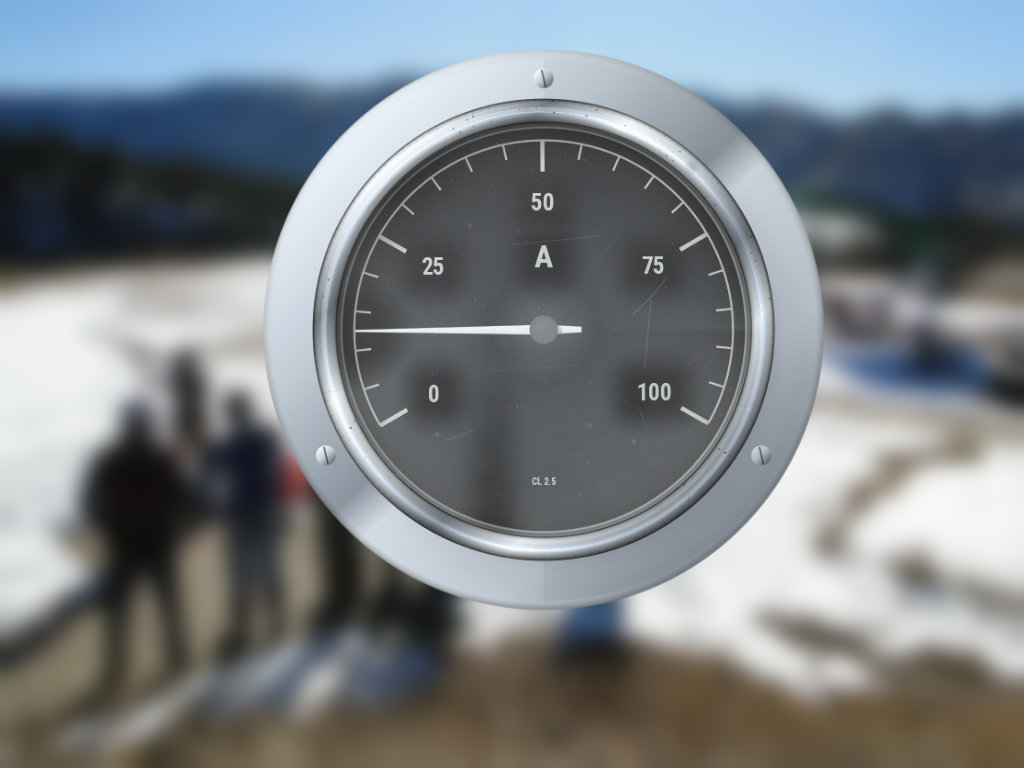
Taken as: value=12.5 unit=A
